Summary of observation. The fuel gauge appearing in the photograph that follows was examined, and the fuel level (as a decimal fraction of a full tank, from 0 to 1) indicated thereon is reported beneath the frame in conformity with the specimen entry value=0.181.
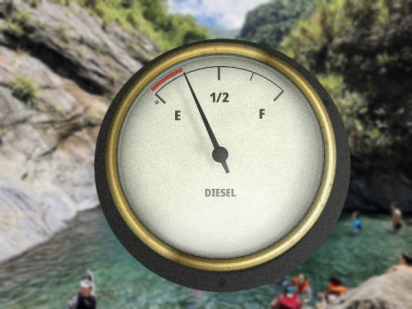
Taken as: value=0.25
